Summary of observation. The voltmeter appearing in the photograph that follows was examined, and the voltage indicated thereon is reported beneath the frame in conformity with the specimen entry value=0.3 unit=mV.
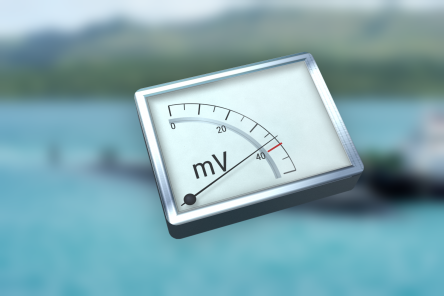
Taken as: value=37.5 unit=mV
